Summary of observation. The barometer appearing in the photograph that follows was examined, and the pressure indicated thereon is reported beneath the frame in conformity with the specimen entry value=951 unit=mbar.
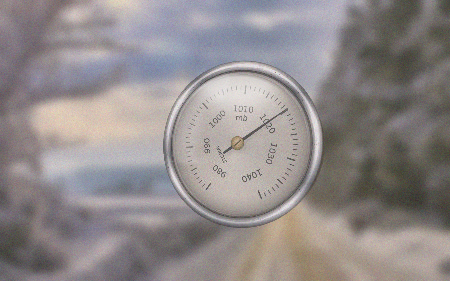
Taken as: value=1020 unit=mbar
